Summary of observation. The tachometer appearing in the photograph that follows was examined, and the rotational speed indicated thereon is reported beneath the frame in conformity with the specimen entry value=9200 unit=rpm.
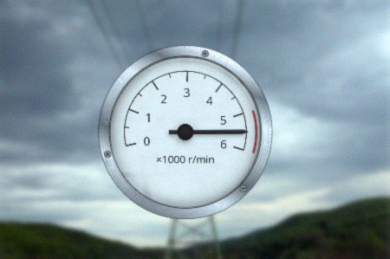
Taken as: value=5500 unit=rpm
